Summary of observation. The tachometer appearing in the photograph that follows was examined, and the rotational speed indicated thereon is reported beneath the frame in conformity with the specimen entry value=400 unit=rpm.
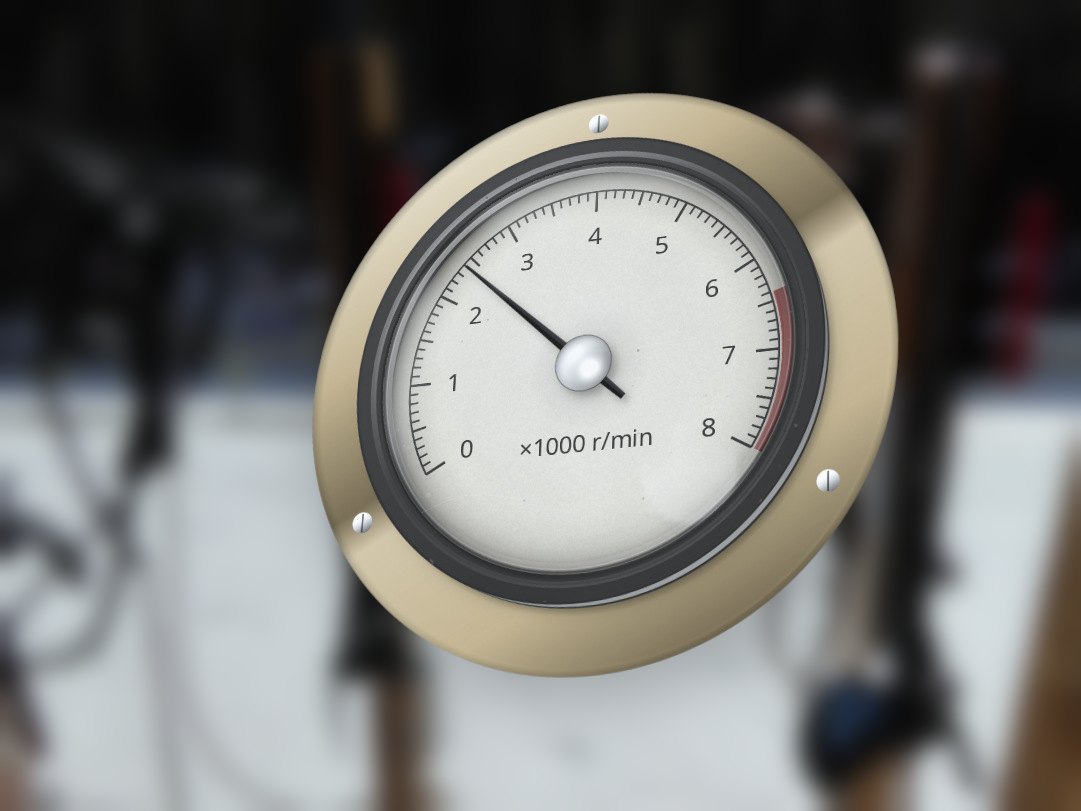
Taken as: value=2400 unit=rpm
